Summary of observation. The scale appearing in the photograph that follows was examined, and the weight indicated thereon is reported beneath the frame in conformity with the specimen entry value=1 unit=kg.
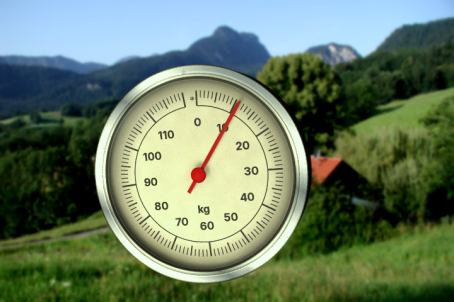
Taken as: value=11 unit=kg
